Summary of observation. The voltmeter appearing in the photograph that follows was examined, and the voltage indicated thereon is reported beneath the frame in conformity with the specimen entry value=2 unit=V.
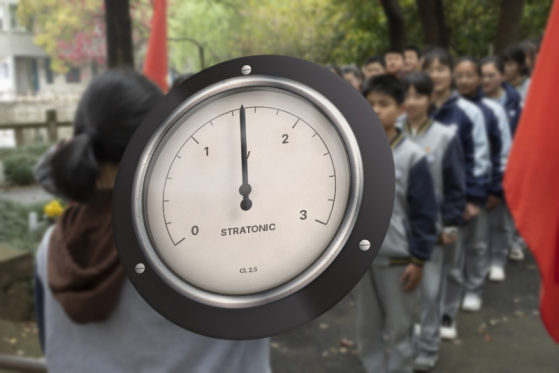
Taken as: value=1.5 unit=V
